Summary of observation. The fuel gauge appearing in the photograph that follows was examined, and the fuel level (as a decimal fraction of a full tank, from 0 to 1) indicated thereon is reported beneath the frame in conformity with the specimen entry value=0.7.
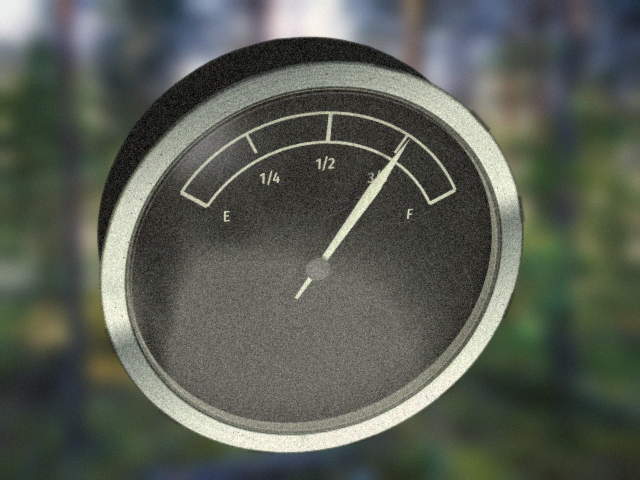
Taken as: value=0.75
